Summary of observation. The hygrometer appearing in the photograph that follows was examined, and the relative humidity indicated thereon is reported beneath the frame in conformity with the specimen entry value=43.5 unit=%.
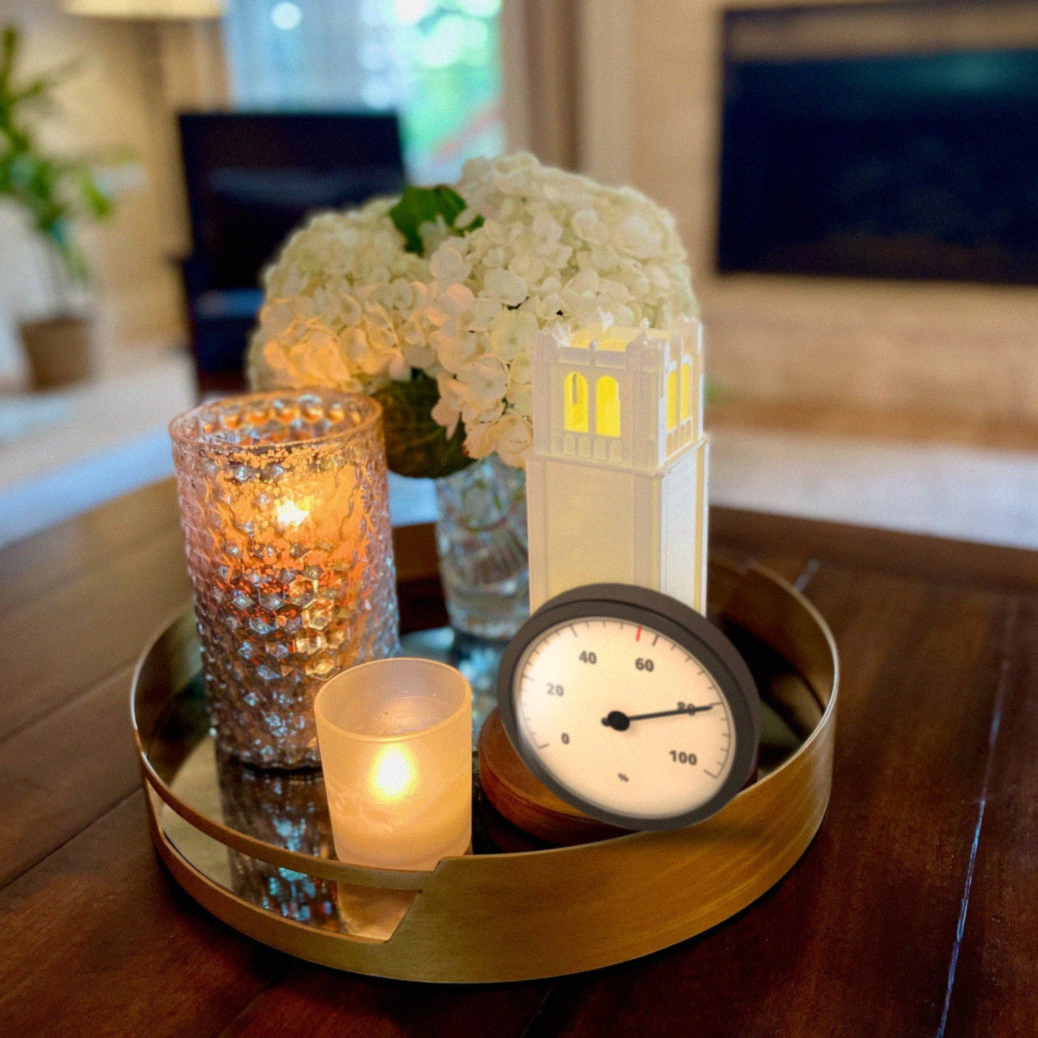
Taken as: value=80 unit=%
